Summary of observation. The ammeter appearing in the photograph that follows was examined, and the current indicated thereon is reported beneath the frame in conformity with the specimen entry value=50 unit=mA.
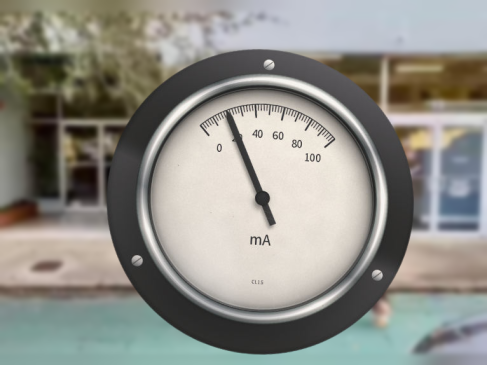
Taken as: value=20 unit=mA
